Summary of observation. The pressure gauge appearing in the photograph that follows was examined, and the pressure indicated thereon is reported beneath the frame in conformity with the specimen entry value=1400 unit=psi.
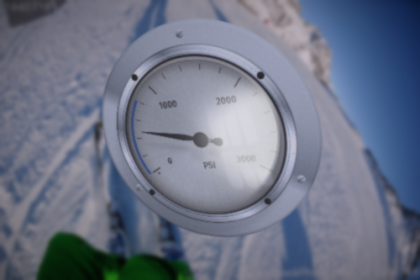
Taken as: value=500 unit=psi
